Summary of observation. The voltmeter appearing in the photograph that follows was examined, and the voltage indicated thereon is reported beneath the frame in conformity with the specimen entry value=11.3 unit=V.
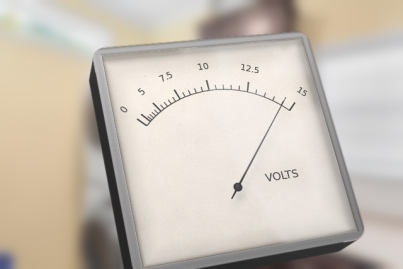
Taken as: value=14.5 unit=V
